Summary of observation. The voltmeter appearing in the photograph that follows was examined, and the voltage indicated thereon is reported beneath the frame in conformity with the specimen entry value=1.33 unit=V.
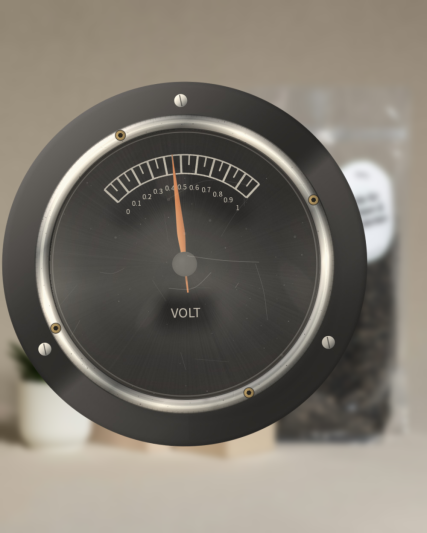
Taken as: value=0.45 unit=V
